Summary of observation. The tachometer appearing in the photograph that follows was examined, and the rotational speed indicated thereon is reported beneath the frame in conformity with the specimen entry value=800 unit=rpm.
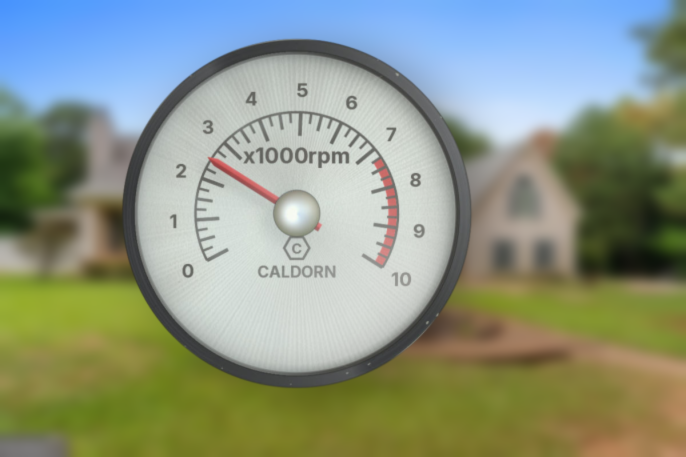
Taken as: value=2500 unit=rpm
